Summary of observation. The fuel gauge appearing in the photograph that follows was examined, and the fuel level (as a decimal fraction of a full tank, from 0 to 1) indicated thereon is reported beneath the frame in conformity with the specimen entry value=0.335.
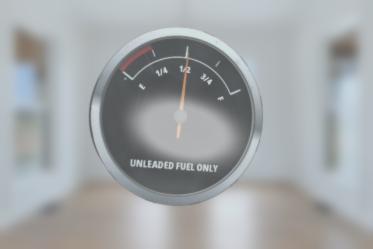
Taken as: value=0.5
